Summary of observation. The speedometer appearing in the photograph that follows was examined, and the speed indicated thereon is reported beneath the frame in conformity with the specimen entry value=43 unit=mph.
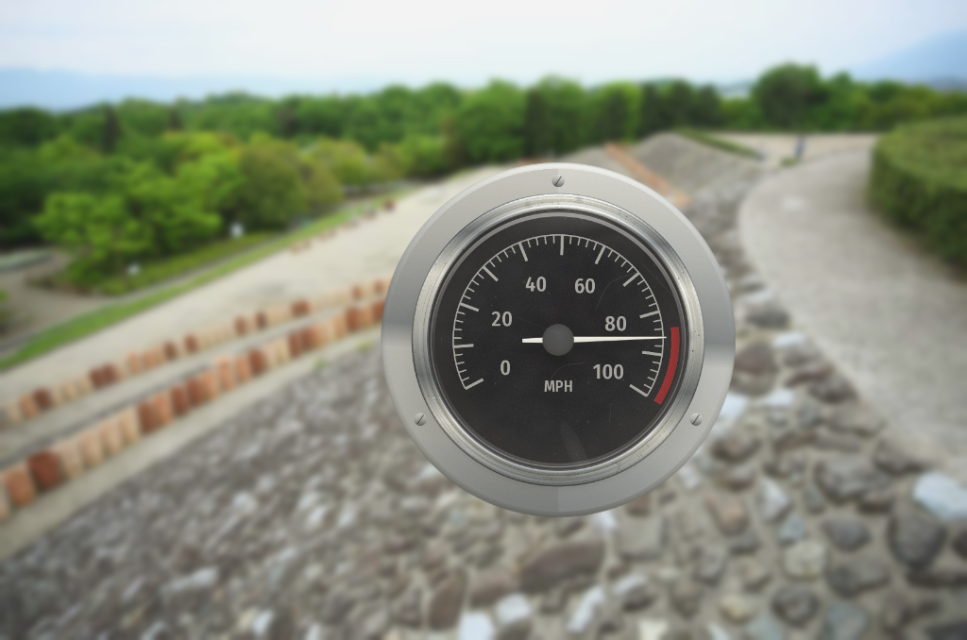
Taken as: value=86 unit=mph
